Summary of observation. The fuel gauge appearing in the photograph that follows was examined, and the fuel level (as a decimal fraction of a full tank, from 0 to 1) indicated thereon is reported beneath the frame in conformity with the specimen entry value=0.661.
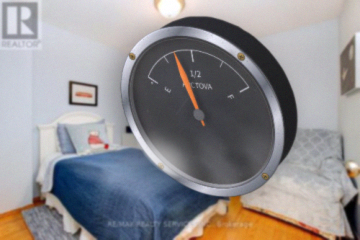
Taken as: value=0.375
